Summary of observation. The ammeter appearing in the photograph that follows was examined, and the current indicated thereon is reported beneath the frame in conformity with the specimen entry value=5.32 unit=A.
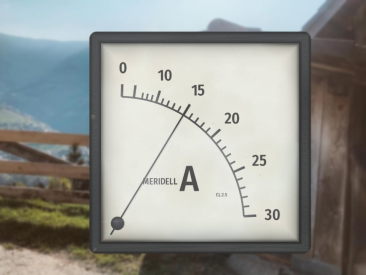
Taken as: value=15 unit=A
